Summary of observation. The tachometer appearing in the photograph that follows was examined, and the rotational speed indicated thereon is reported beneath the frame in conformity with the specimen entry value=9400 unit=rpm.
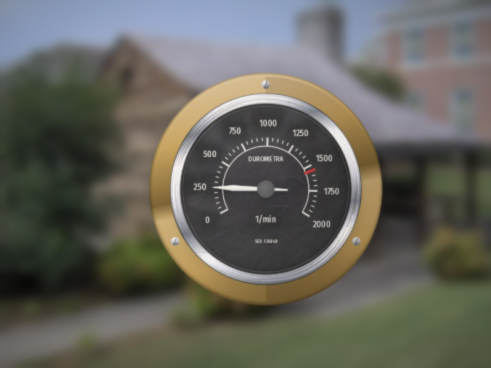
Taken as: value=250 unit=rpm
